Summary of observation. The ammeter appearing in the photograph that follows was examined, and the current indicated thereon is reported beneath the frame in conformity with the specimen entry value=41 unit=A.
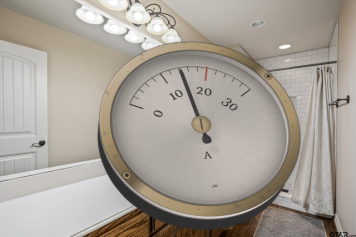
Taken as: value=14 unit=A
